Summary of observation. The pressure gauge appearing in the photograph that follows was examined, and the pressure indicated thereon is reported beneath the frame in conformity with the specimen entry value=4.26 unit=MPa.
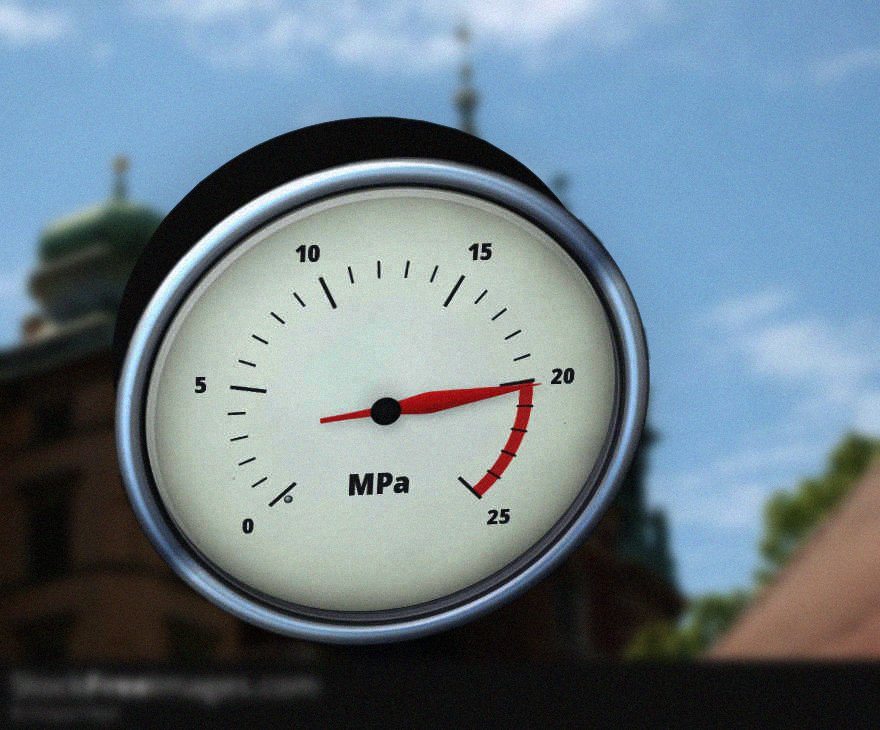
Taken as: value=20 unit=MPa
